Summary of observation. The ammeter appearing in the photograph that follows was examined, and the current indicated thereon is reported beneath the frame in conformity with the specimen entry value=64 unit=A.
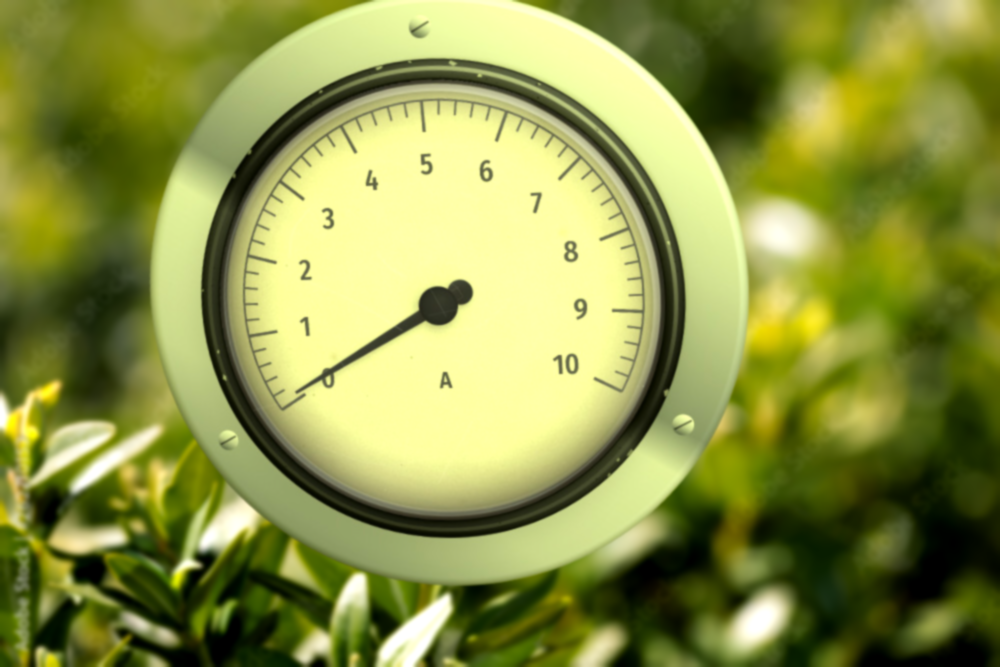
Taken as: value=0.1 unit=A
